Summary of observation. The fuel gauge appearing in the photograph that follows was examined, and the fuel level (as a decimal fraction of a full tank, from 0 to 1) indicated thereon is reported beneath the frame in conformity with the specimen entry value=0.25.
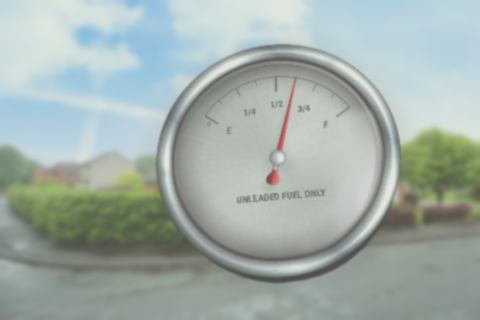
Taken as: value=0.625
